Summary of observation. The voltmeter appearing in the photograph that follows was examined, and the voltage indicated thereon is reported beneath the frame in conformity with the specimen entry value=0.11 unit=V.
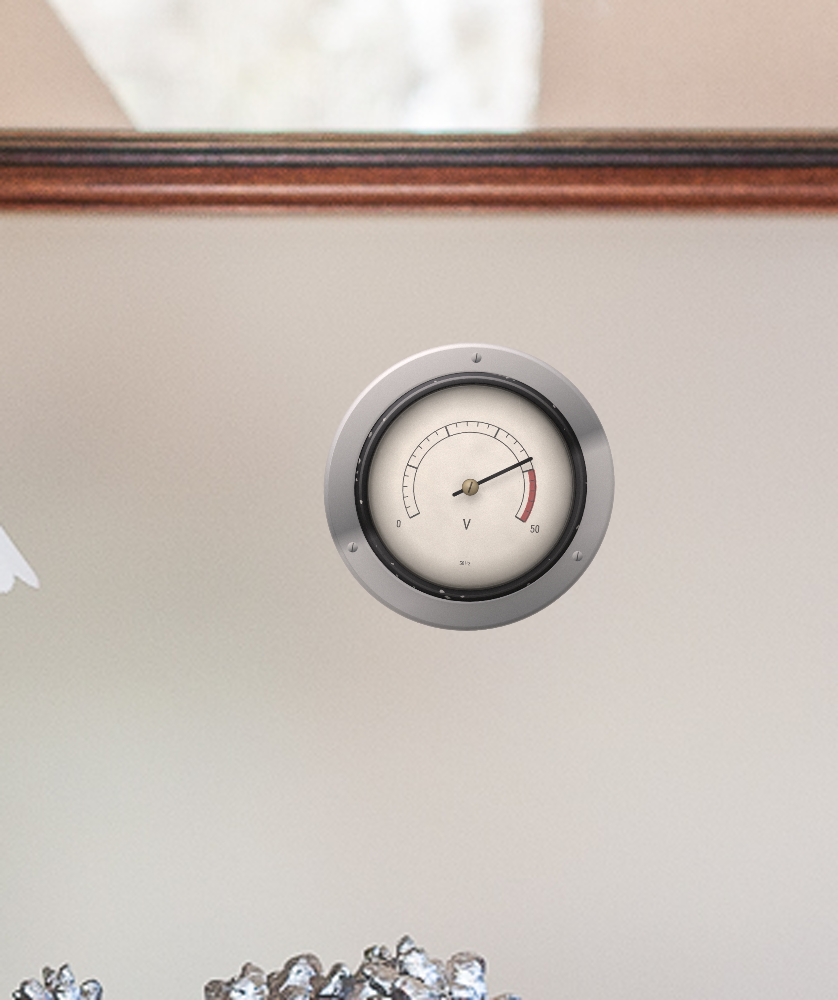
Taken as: value=38 unit=V
